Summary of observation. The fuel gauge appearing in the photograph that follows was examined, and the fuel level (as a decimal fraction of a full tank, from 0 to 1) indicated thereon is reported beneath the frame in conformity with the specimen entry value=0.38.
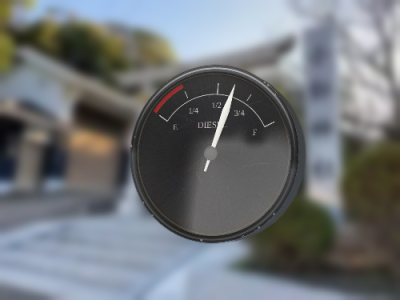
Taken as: value=0.625
